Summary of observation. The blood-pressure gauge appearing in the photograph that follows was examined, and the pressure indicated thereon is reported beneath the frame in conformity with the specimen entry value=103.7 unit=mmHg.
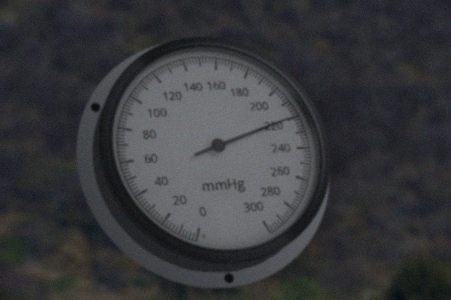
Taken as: value=220 unit=mmHg
